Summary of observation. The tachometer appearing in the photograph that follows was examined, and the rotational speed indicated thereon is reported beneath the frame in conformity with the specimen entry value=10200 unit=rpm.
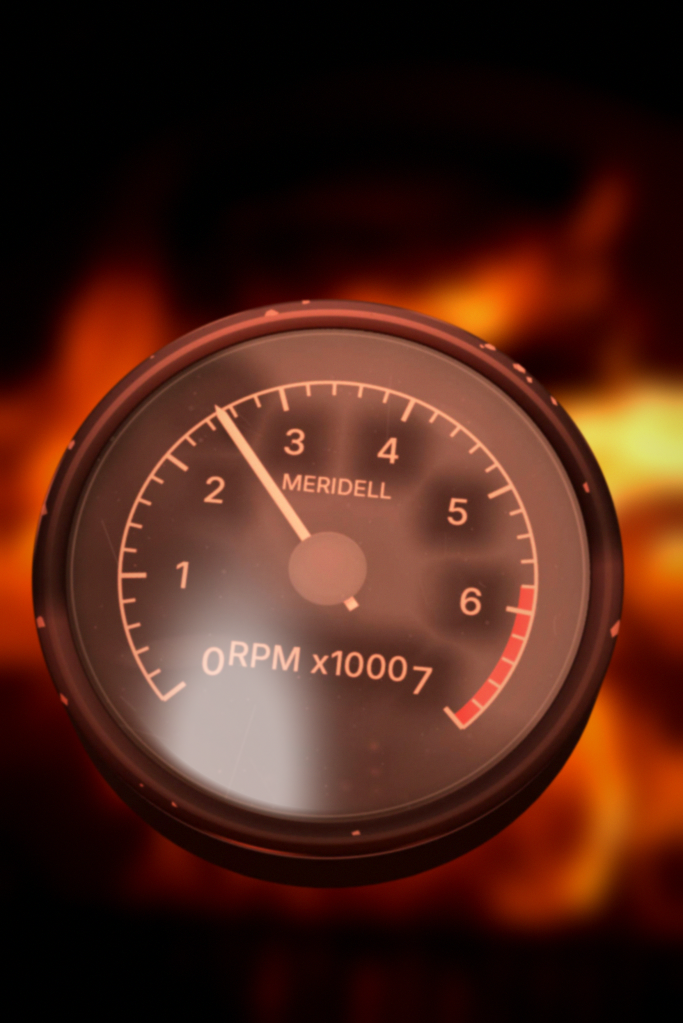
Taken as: value=2500 unit=rpm
